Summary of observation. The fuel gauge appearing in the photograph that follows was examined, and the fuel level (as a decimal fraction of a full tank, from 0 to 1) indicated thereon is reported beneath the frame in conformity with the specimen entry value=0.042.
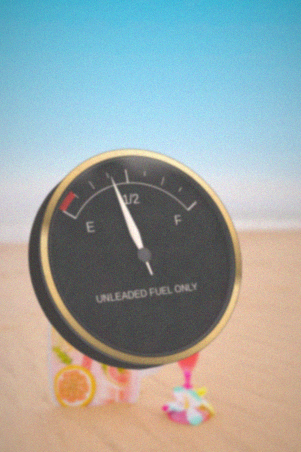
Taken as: value=0.375
